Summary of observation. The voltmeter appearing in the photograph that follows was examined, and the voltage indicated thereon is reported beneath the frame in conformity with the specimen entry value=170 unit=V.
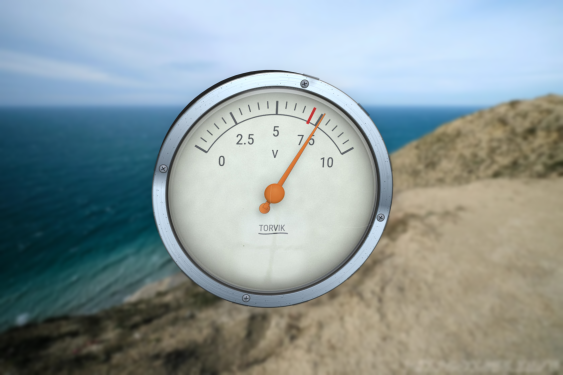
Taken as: value=7.5 unit=V
